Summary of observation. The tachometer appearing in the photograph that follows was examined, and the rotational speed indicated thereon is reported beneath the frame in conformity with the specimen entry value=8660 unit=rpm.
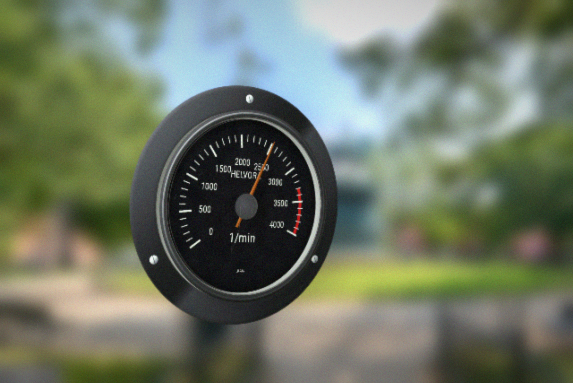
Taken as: value=2500 unit=rpm
